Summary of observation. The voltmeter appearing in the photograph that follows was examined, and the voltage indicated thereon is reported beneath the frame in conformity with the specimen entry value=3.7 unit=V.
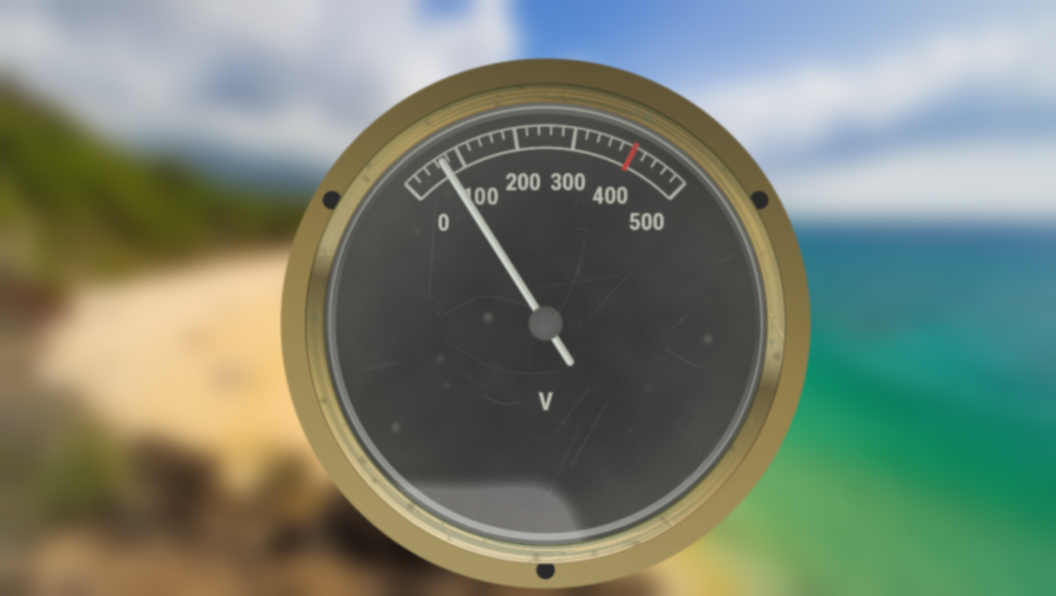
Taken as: value=70 unit=V
